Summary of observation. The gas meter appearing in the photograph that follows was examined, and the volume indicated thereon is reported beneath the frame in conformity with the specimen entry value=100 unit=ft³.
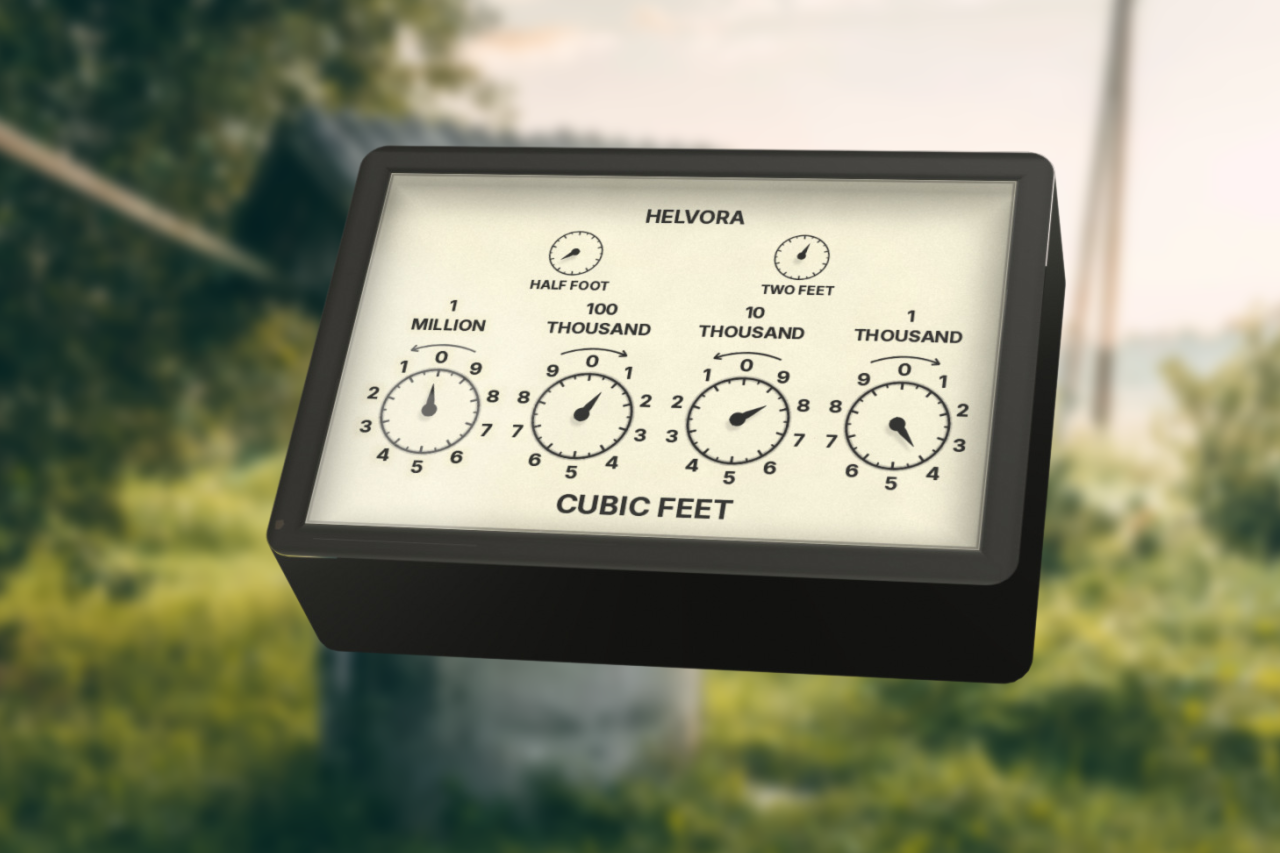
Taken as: value=8400 unit=ft³
